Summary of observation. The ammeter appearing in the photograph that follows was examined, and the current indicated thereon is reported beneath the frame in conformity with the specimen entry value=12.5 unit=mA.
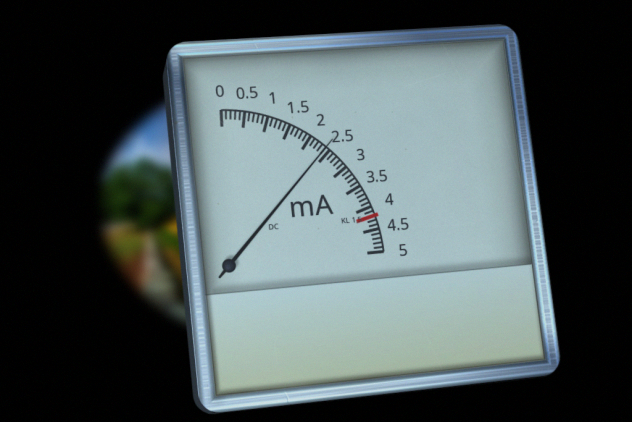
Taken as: value=2.4 unit=mA
